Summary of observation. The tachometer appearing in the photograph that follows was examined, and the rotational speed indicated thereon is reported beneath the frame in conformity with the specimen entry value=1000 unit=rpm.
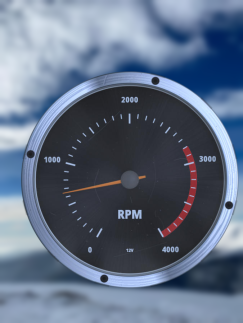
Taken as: value=650 unit=rpm
